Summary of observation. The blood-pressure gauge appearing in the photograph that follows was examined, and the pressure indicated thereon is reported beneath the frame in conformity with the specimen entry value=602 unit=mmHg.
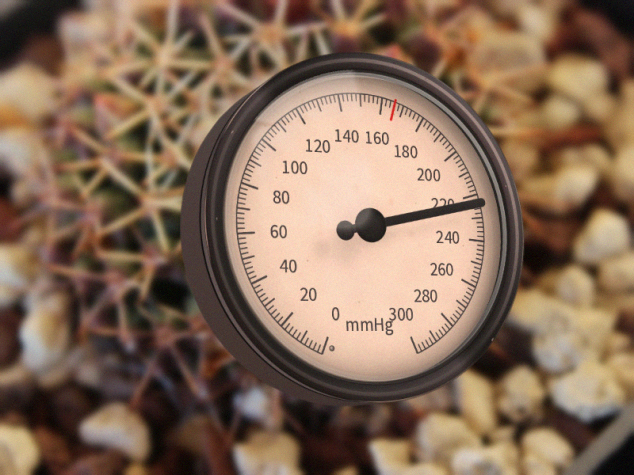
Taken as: value=224 unit=mmHg
